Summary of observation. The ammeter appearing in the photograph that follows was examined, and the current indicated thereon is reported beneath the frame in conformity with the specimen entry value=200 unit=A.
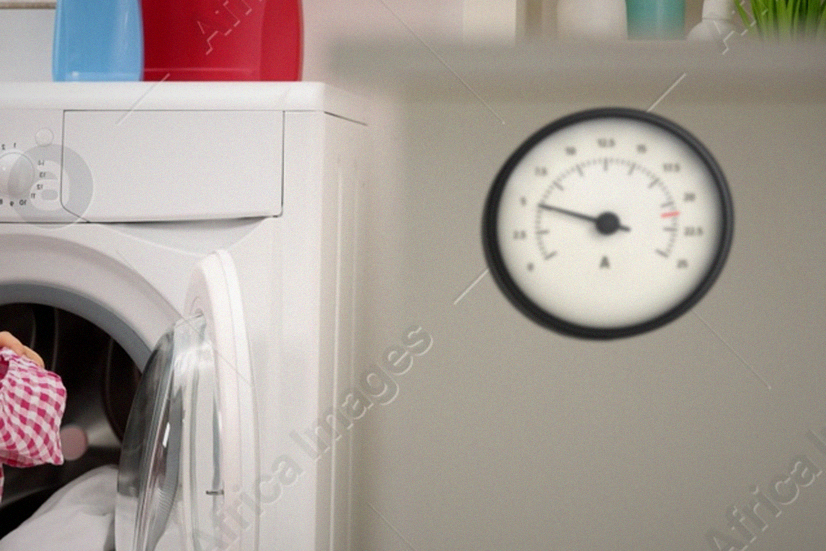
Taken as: value=5 unit=A
